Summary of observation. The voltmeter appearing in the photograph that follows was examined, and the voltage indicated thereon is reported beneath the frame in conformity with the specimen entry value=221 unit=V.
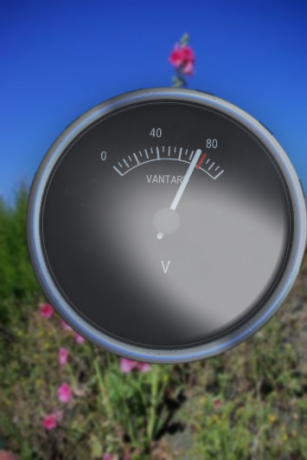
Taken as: value=75 unit=V
